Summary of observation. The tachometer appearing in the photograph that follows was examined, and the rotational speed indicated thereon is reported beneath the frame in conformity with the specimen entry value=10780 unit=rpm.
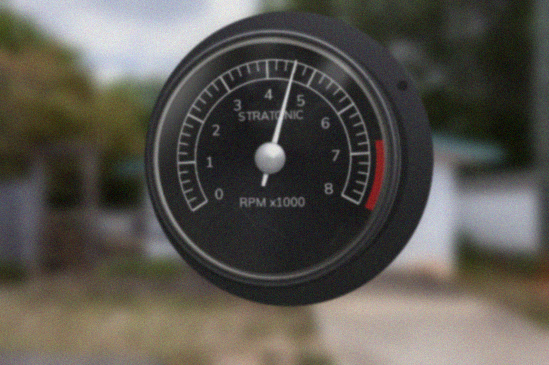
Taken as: value=4600 unit=rpm
